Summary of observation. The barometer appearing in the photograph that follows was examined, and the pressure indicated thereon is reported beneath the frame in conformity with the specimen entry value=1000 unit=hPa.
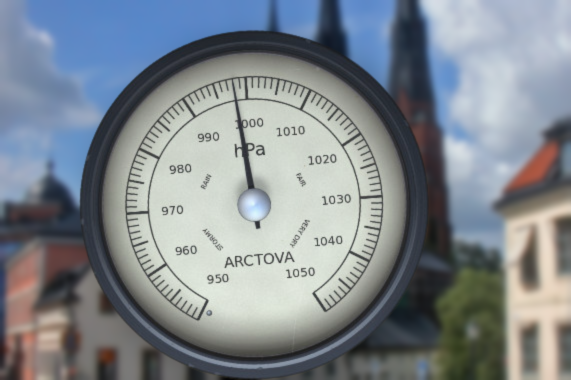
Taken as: value=998 unit=hPa
